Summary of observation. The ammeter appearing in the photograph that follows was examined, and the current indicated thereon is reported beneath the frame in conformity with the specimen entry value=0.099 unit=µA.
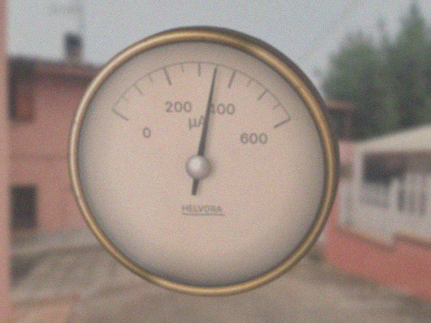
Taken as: value=350 unit=µA
